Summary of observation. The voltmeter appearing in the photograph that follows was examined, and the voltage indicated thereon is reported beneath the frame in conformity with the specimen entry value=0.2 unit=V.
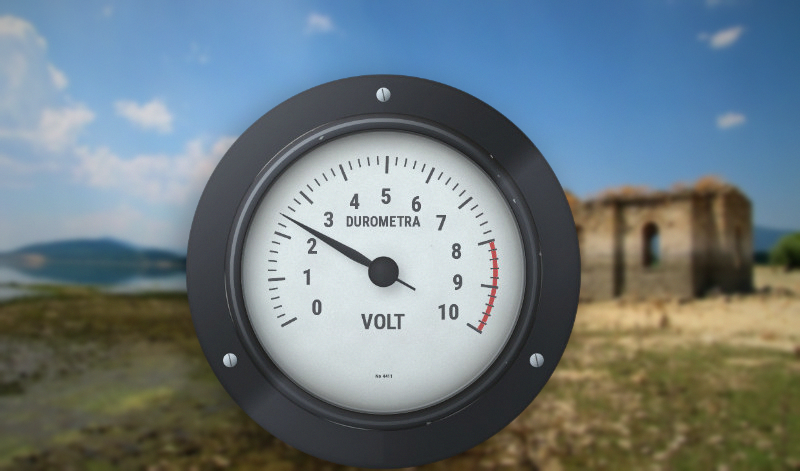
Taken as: value=2.4 unit=V
